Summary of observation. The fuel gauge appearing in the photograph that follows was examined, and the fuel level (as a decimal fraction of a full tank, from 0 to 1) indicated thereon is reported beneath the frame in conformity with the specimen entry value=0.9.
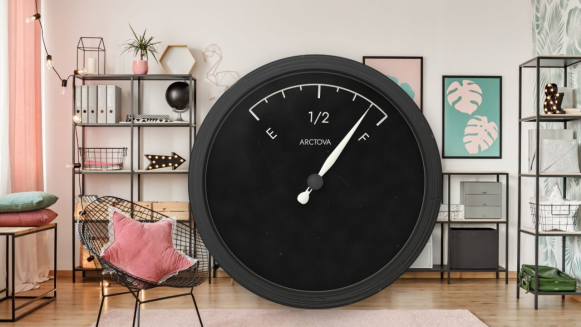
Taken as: value=0.875
